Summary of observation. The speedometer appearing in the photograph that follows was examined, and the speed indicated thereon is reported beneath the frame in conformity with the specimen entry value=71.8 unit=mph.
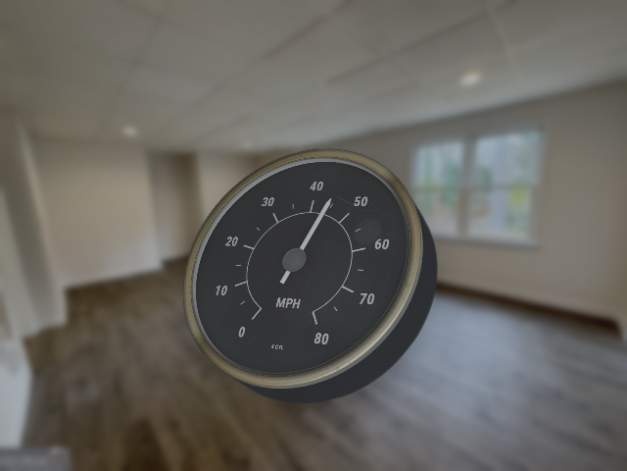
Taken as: value=45 unit=mph
